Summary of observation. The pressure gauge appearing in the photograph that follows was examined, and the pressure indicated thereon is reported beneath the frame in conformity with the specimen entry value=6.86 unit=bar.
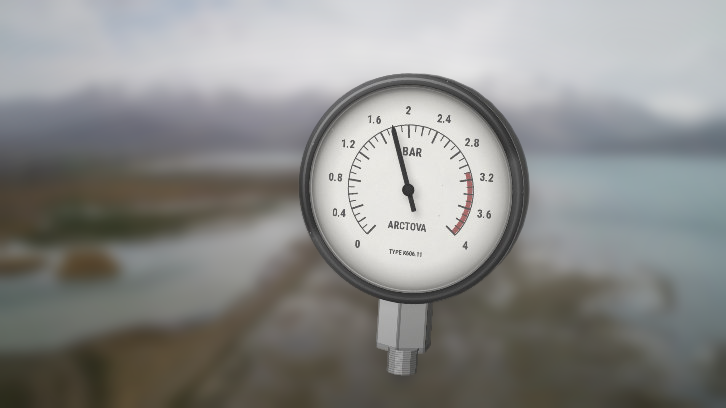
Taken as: value=1.8 unit=bar
